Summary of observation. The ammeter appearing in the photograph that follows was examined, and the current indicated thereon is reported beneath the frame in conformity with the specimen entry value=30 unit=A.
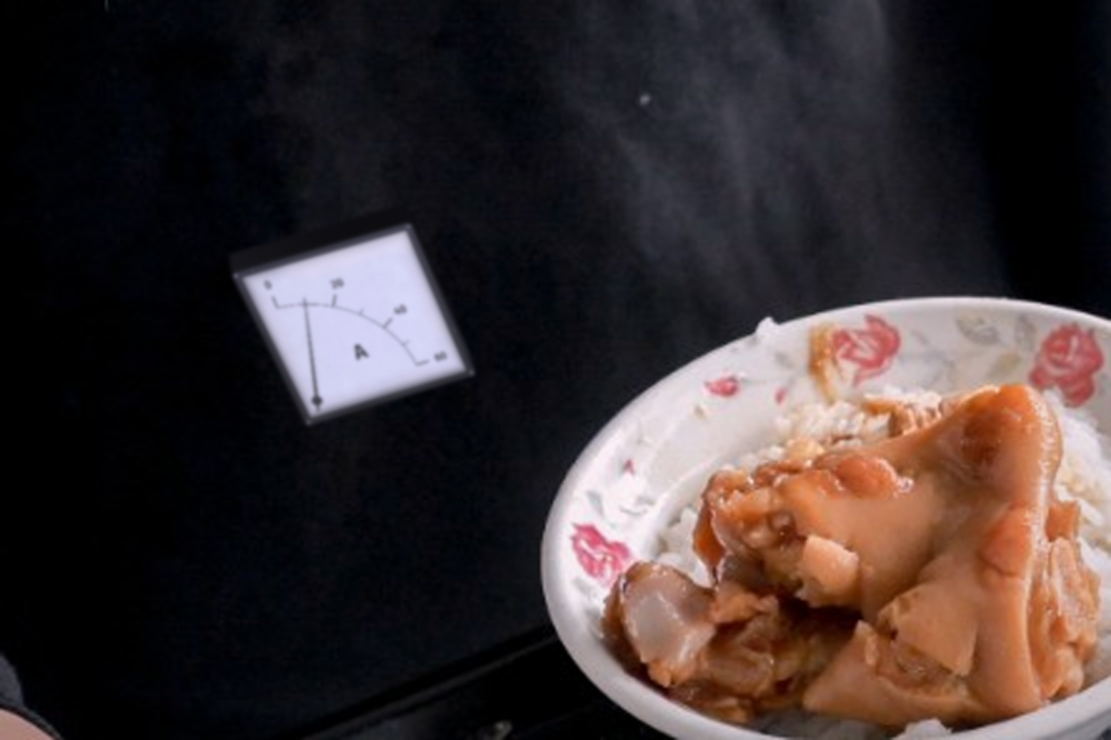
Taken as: value=10 unit=A
